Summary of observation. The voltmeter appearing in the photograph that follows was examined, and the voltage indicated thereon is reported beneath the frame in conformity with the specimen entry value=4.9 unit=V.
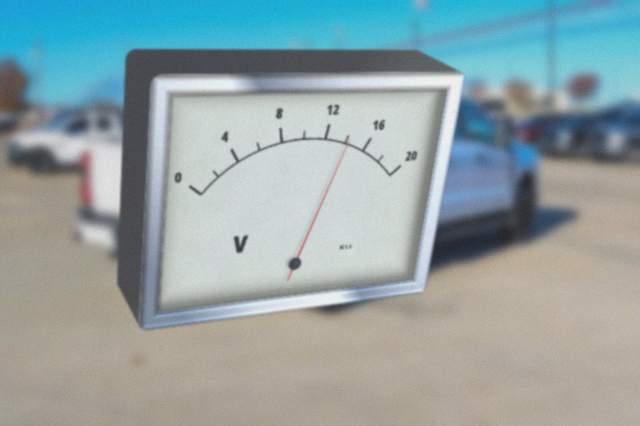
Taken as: value=14 unit=V
